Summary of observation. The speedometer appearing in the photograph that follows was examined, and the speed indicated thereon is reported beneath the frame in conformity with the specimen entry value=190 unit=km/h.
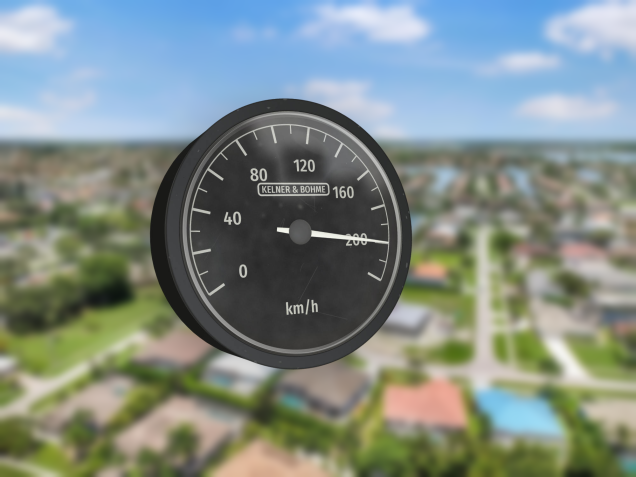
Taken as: value=200 unit=km/h
